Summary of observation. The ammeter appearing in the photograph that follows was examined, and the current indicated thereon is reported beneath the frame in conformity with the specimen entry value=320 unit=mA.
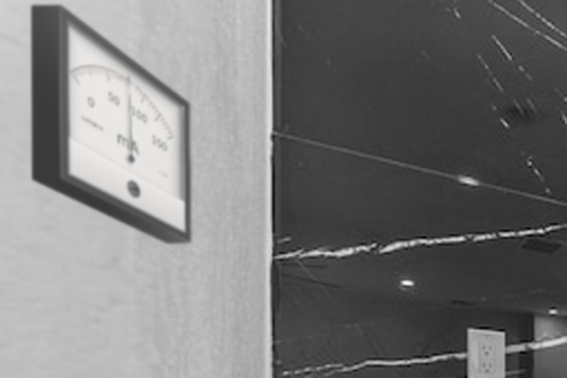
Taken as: value=75 unit=mA
